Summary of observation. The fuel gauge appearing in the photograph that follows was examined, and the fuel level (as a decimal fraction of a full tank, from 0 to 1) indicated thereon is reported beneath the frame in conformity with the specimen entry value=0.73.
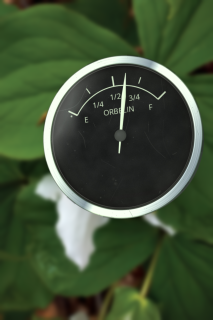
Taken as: value=0.625
